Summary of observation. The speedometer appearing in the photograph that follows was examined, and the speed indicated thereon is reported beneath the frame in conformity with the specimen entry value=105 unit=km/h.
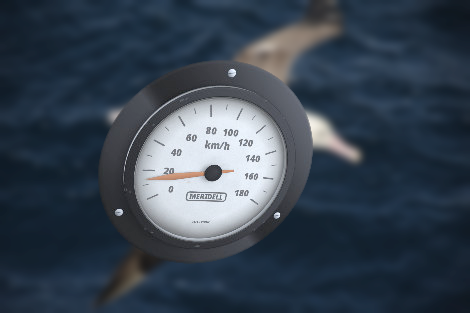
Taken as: value=15 unit=km/h
